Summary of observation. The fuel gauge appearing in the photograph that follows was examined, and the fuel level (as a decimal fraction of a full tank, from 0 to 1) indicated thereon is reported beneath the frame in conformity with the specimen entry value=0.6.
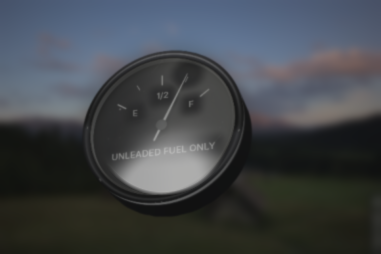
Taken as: value=0.75
